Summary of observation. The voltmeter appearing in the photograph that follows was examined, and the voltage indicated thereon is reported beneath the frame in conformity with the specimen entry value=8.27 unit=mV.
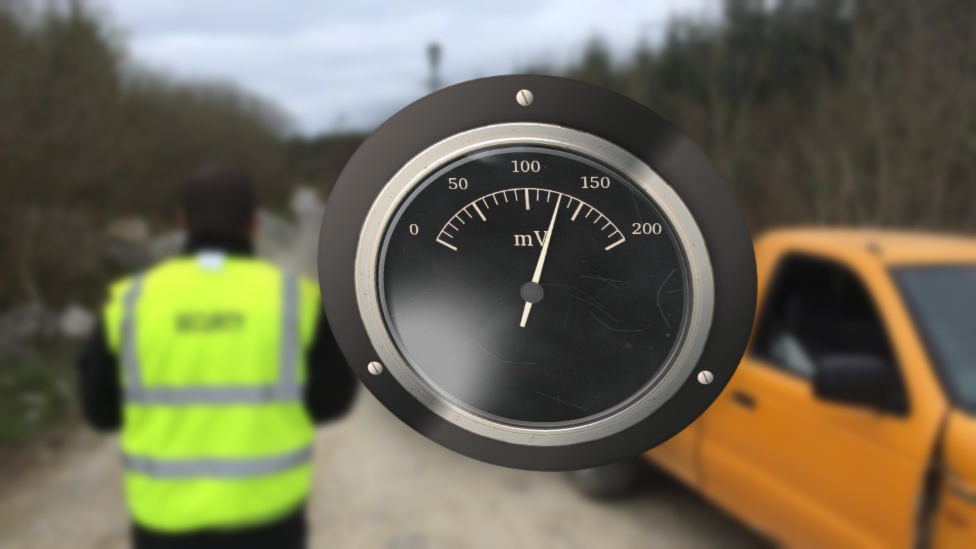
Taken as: value=130 unit=mV
